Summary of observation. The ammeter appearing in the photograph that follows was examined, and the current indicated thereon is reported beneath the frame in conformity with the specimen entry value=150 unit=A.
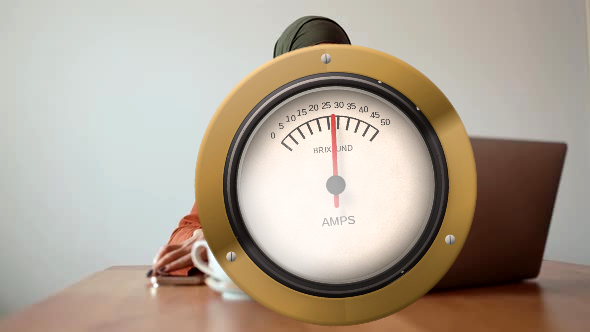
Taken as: value=27.5 unit=A
